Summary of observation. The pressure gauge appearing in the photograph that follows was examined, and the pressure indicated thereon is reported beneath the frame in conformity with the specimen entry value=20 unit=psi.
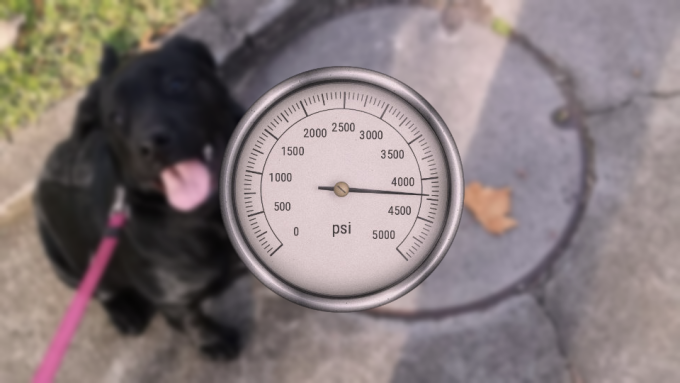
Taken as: value=4200 unit=psi
